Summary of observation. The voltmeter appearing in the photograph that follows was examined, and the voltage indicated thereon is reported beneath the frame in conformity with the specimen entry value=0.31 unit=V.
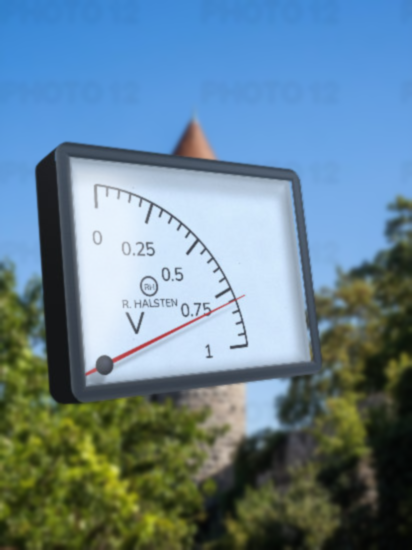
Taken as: value=0.8 unit=V
